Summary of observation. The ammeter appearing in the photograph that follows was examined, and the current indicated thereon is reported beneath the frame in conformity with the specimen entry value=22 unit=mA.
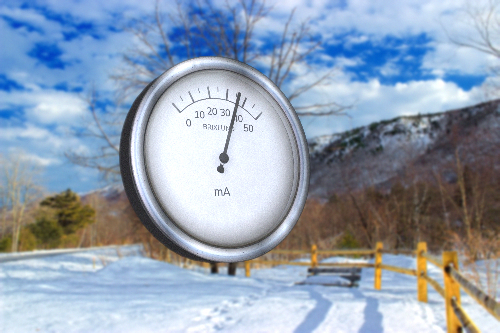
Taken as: value=35 unit=mA
